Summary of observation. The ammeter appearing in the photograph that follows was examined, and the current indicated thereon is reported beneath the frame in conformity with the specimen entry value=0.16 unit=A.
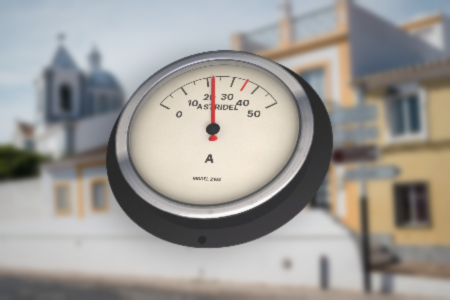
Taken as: value=22.5 unit=A
